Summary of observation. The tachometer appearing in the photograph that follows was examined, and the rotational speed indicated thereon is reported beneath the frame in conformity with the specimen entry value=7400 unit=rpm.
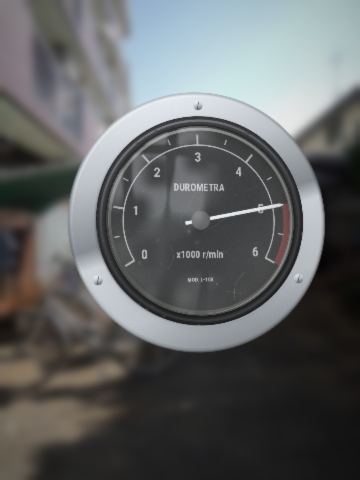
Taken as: value=5000 unit=rpm
